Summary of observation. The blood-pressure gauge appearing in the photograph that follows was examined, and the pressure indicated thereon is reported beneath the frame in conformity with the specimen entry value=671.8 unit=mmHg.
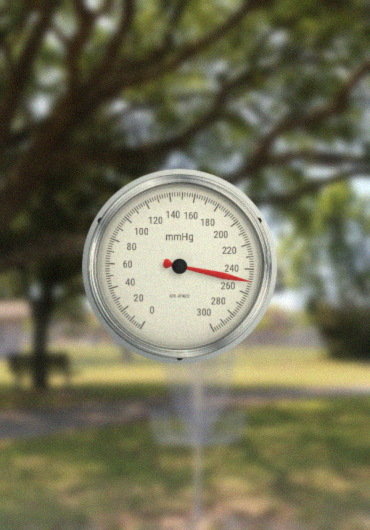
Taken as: value=250 unit=mmHg
